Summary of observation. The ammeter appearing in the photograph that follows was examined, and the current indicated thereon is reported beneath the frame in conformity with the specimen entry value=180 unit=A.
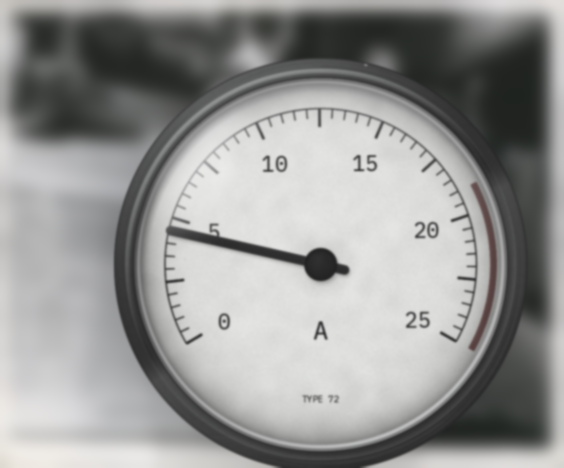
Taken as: value=4.5 unit=A
